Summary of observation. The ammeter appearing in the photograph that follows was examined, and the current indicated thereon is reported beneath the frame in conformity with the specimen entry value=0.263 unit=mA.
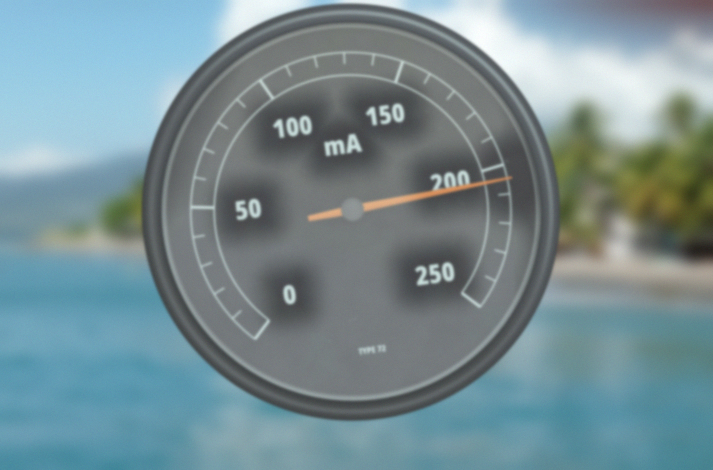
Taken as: value=205 unit=mA
